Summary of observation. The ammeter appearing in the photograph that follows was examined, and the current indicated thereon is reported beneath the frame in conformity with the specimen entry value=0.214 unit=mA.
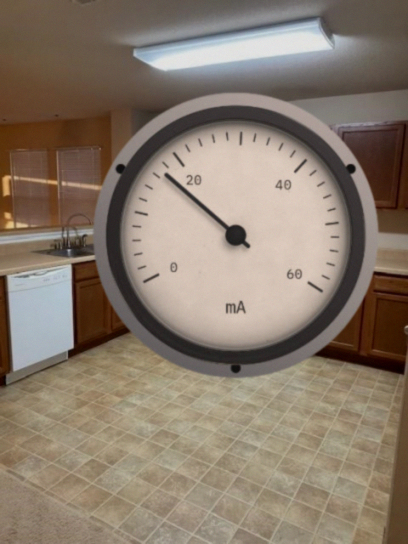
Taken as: value=17 unit=mA
